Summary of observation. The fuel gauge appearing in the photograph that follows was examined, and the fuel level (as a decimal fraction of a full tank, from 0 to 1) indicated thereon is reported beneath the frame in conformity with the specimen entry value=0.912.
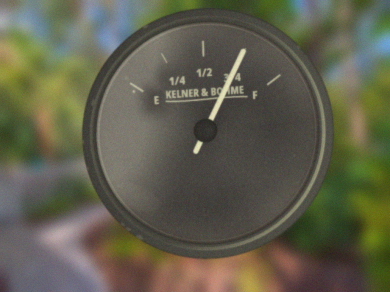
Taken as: value=0.75
